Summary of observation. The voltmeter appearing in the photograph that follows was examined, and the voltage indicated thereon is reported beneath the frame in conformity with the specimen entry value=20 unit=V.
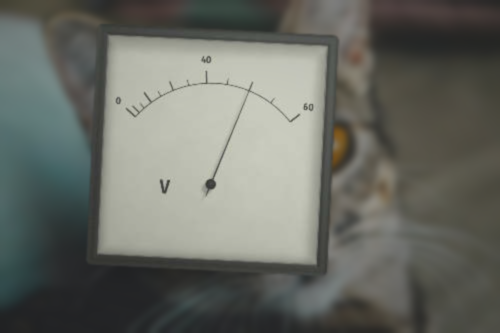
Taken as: value=50 unit=V
